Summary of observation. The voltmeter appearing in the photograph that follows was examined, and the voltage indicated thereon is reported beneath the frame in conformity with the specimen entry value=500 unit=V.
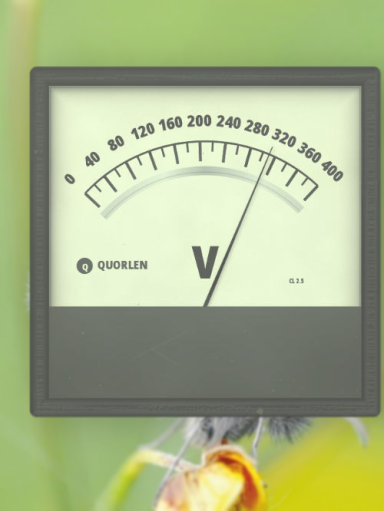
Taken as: value=310 unit=V
